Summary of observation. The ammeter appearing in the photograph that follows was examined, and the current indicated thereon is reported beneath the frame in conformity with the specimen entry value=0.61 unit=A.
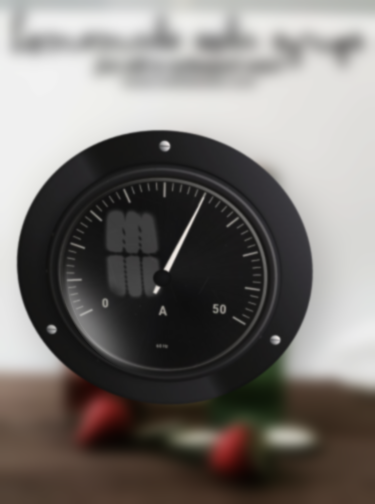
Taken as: value=30 unit=A
